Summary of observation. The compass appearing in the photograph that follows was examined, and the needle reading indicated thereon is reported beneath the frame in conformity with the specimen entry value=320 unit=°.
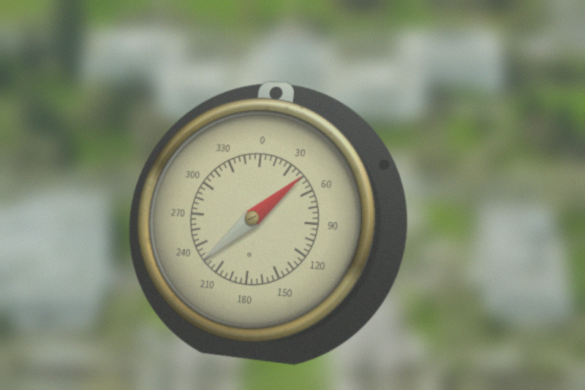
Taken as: value=45 unit=°
